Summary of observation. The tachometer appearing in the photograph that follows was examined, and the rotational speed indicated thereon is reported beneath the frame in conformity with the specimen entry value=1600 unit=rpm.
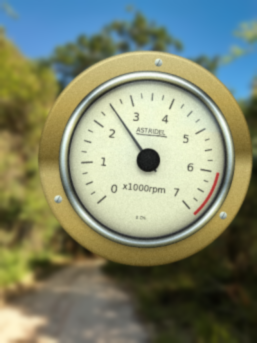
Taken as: value=2500 unit=rpm
